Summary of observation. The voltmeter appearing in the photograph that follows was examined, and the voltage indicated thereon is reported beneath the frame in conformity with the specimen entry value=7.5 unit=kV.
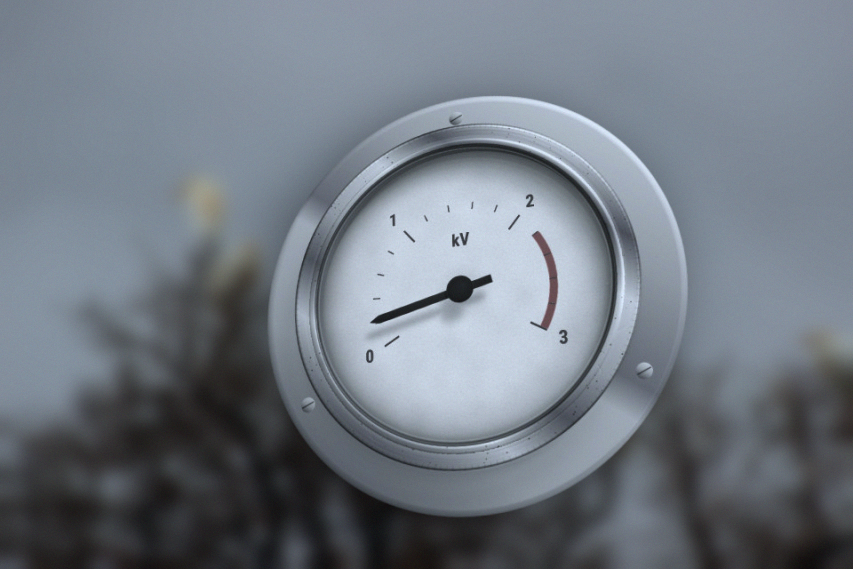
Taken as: value=0.2 unit=kV
